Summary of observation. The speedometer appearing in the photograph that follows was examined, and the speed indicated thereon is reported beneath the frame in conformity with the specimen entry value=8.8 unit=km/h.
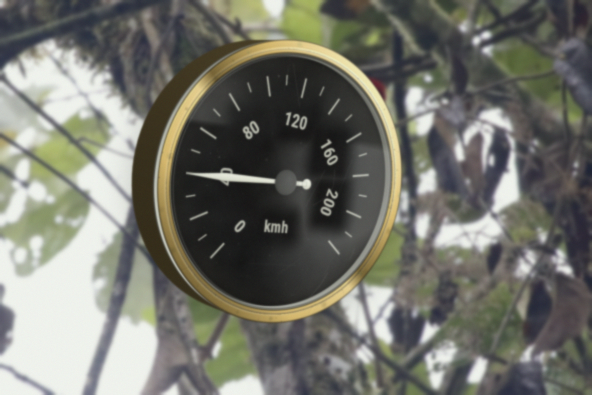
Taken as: value=40 unit=km/h
